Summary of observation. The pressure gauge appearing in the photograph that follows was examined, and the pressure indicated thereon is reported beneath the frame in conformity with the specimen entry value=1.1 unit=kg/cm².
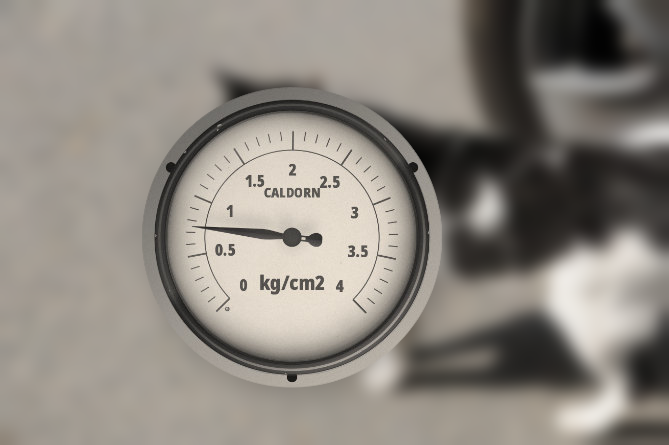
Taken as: value=0.75 unit=kg/cm²
